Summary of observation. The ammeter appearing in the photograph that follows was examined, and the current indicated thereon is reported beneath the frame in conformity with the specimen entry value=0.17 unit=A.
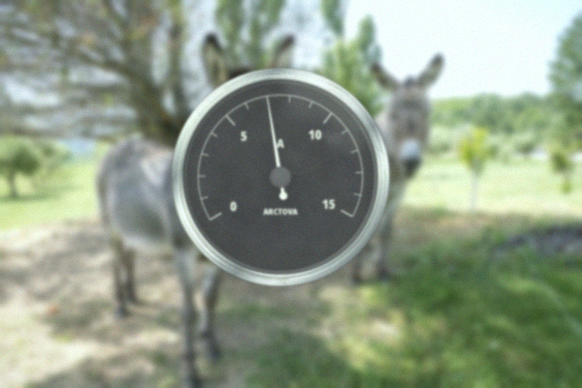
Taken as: value=7 unit=A
